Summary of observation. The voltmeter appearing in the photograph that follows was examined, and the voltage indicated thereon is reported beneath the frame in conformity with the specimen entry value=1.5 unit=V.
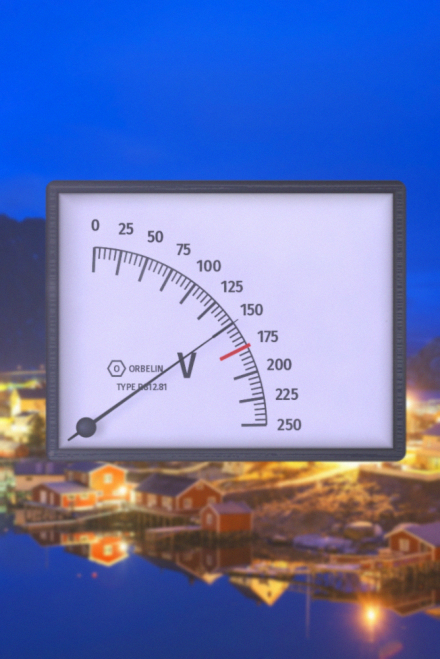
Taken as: value=150 unit=V
